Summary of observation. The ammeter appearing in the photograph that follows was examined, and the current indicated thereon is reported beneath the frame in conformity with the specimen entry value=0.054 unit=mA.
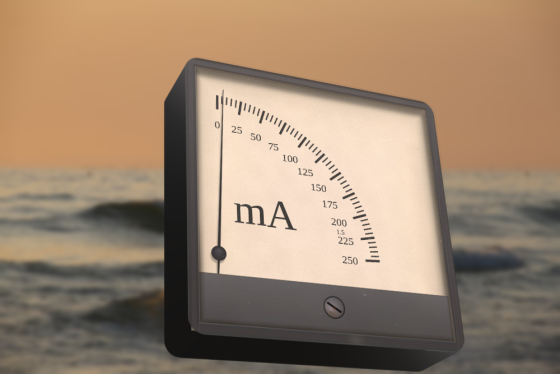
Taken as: value=5 unit=mA
